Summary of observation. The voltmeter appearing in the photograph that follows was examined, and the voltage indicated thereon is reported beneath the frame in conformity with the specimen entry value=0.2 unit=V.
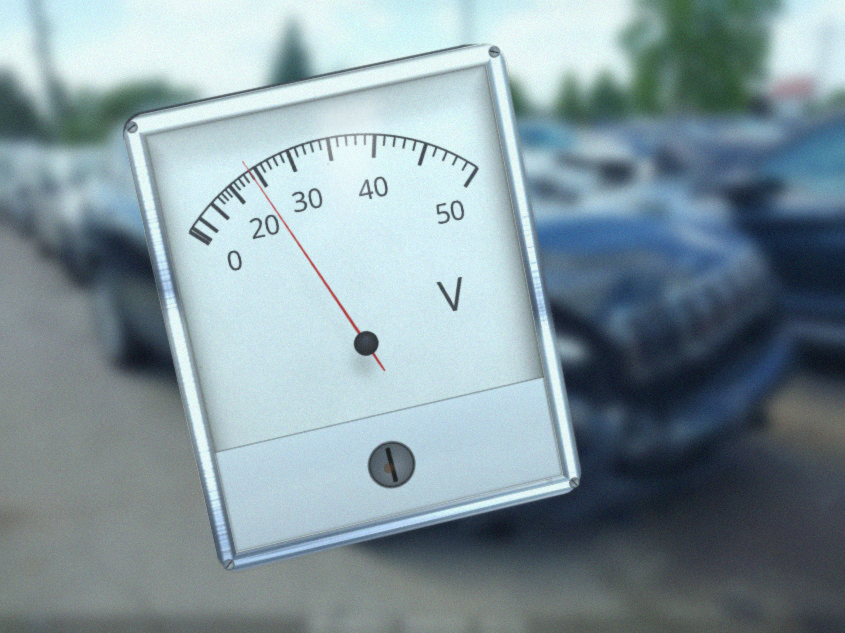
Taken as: value=24 unit=V
